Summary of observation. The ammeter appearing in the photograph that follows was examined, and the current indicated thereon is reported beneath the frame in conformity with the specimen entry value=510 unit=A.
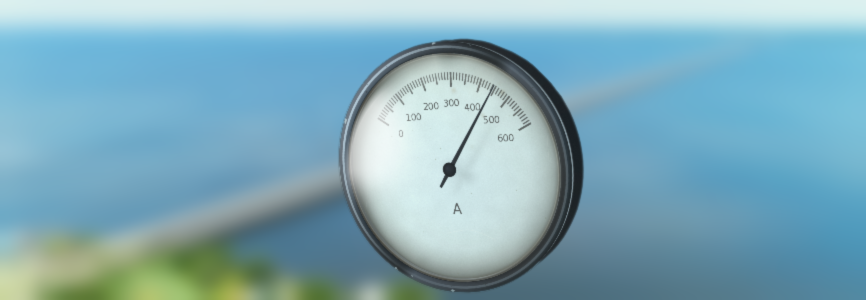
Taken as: value=450 unit=A
